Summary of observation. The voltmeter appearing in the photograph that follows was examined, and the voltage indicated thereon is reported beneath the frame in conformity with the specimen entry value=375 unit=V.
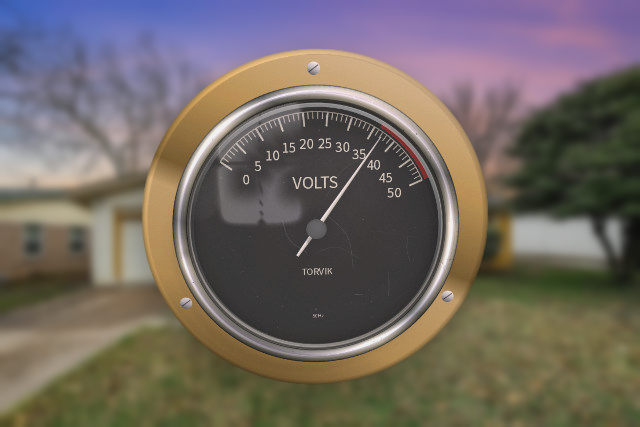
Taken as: value=37 unit=V
